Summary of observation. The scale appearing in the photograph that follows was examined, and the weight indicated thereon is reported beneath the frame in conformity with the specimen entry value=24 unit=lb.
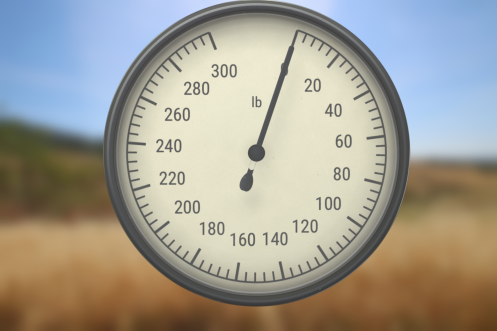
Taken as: value=0 unit=lb
